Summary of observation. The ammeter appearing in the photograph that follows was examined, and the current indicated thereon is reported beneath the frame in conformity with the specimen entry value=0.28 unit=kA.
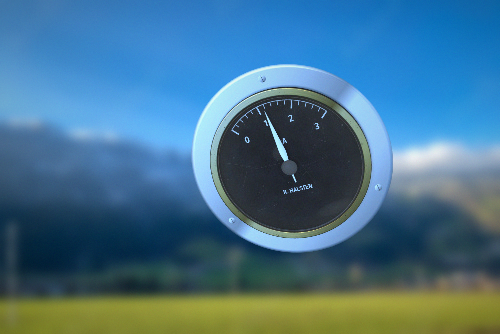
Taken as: value=1.2 unit=kA
